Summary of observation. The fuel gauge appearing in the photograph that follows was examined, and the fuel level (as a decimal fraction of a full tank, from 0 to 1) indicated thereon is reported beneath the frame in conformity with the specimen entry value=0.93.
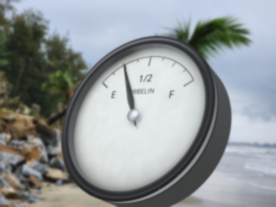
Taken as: value=0.25
